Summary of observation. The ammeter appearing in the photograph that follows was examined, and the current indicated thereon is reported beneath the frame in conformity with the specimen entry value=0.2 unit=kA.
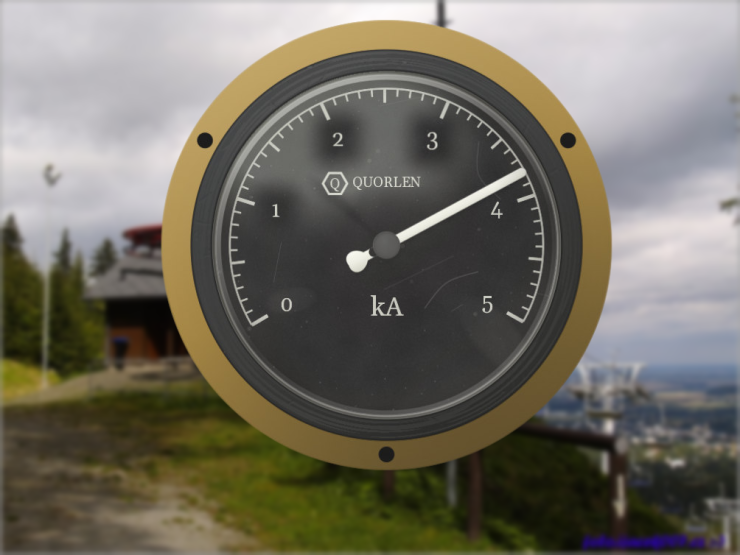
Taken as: value=3.8 unit=kA
